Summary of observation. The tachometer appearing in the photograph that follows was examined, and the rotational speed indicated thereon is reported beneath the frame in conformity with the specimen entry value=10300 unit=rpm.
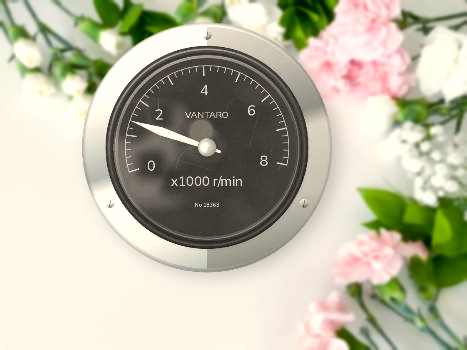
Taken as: value=1400 unit=rpm
